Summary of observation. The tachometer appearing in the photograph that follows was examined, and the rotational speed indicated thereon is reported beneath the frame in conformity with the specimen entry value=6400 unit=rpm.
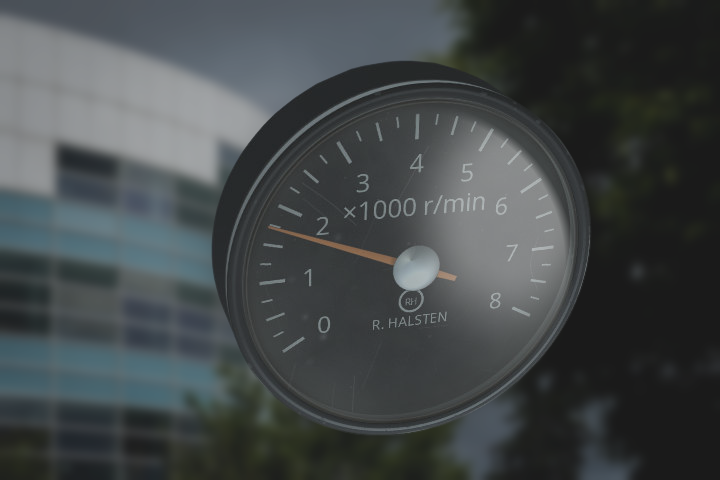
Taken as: value=1750 unit=rpm
